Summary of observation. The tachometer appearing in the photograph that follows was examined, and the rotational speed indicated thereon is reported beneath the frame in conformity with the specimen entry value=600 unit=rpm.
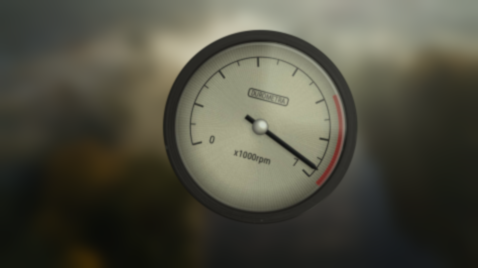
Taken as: value=6750 unit=rpm
